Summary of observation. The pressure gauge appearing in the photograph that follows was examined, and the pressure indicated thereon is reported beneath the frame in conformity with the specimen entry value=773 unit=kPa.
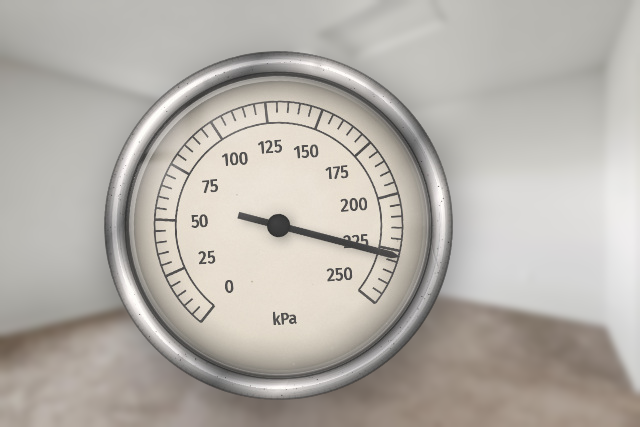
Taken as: value=227.5 unit=kPa
